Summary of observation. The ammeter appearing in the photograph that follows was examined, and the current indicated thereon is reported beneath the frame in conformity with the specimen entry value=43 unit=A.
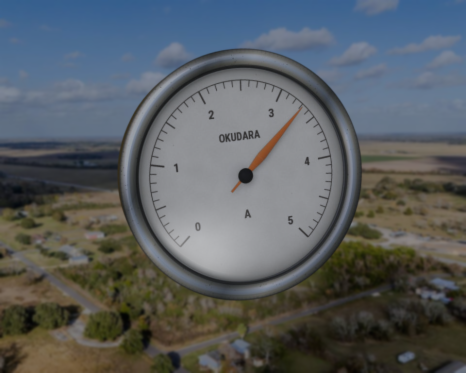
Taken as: value=3.3 unit=A
